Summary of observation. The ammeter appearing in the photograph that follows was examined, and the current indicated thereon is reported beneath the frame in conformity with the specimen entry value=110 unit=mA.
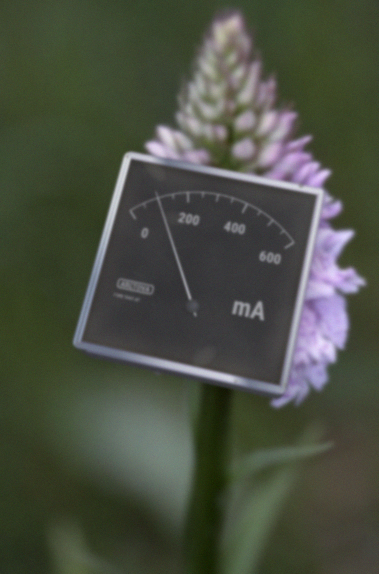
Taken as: value=100 unit=mA
